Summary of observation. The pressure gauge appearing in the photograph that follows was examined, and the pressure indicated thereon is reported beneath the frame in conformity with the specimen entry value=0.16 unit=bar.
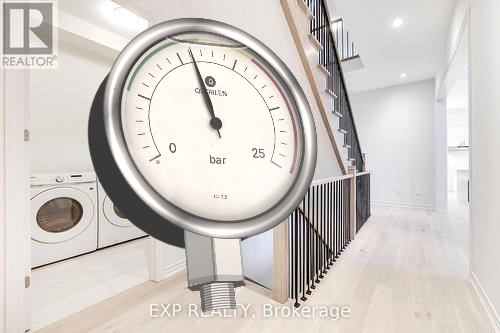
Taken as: value=11 unit=bar
